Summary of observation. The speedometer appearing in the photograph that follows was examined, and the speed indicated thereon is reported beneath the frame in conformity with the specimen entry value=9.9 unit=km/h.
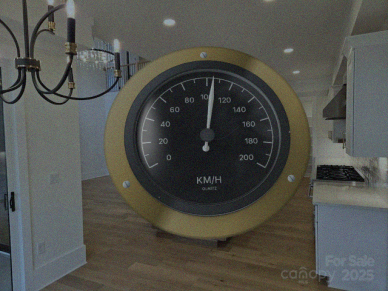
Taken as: value=105 unit=km/h
